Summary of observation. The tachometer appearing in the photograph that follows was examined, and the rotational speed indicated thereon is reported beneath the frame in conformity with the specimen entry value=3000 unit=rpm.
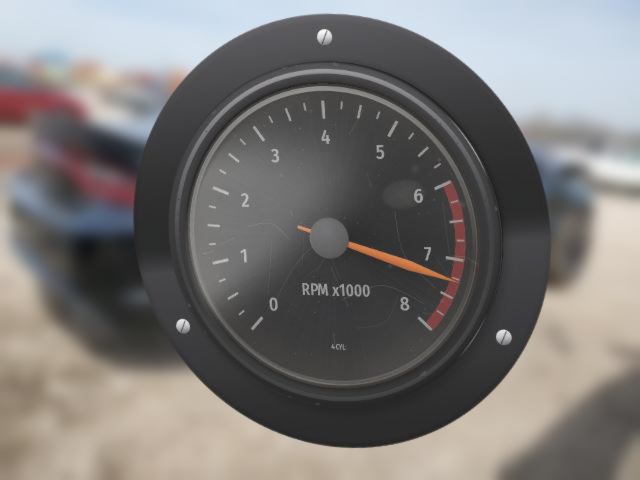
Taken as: value=7250 unit=rpm
